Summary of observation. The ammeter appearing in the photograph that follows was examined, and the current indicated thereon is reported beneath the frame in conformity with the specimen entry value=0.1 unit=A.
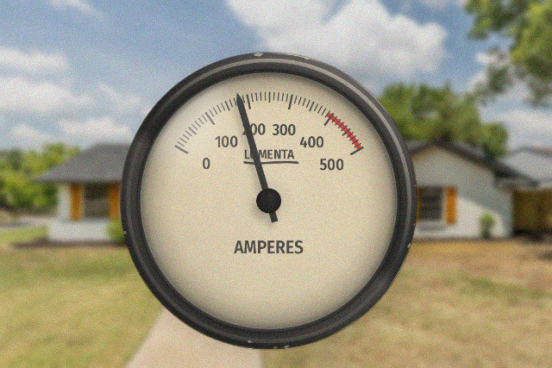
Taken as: value=180 unit=A
